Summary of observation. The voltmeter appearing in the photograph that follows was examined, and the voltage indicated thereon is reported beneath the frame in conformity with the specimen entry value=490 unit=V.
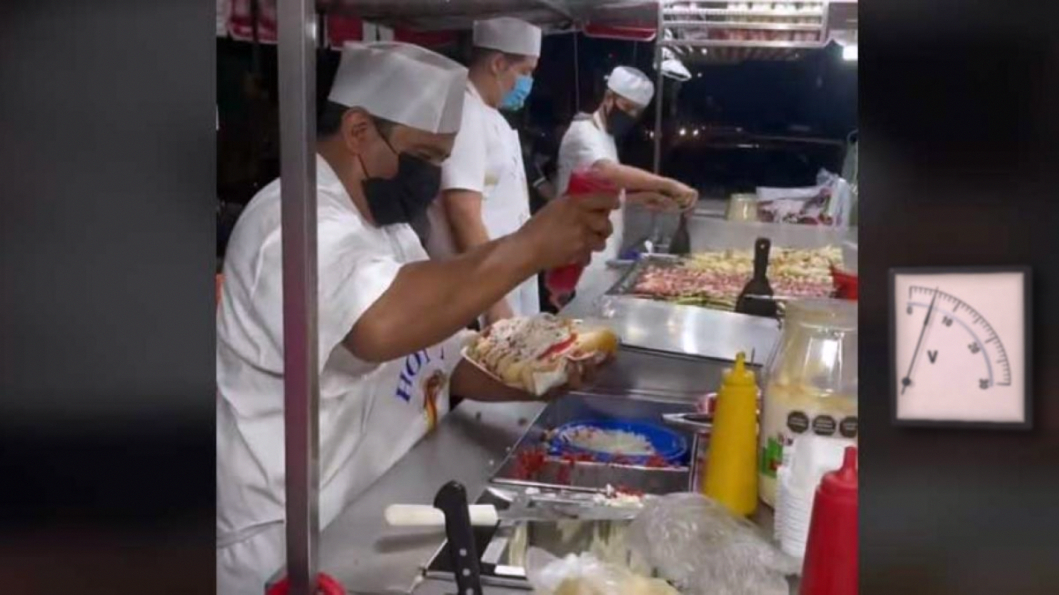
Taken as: value=5 unit=V
